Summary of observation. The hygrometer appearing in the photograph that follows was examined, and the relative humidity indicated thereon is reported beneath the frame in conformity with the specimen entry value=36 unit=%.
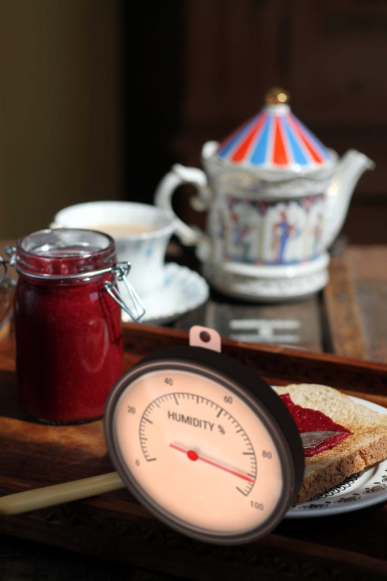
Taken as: value=90 unit=%
